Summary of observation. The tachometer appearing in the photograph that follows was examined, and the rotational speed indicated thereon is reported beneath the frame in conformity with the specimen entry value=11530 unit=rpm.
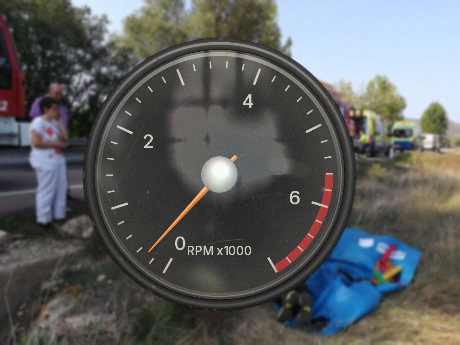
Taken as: value=300 unit=rpm
